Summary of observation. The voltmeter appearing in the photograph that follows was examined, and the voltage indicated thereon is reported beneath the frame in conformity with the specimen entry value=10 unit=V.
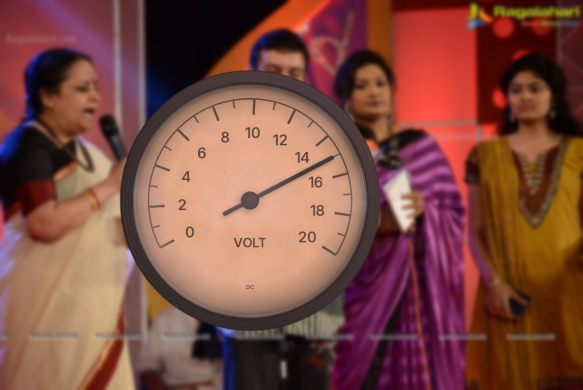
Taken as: value=15 unit=V
